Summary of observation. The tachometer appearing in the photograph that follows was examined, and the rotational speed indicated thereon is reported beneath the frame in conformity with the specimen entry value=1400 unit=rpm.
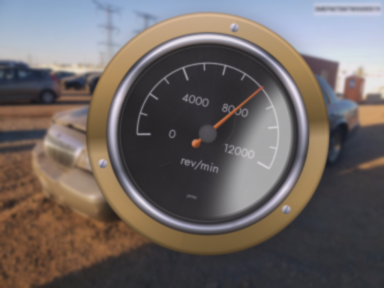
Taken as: value=8000 unit=rpm
